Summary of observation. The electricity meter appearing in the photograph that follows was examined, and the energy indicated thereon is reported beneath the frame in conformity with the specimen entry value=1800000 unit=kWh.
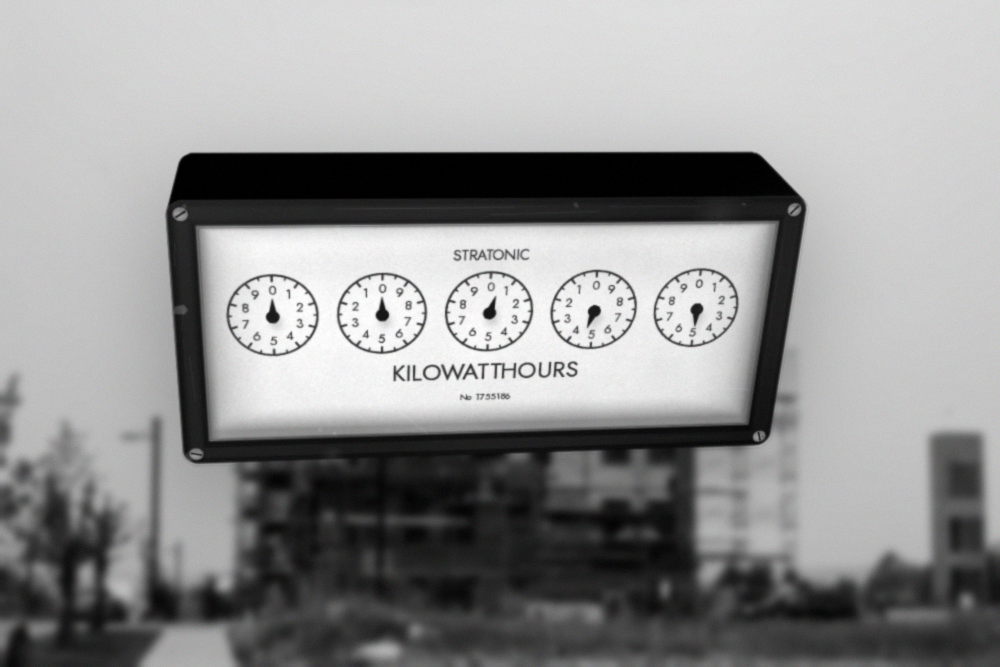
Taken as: value=45 unit=kWh
